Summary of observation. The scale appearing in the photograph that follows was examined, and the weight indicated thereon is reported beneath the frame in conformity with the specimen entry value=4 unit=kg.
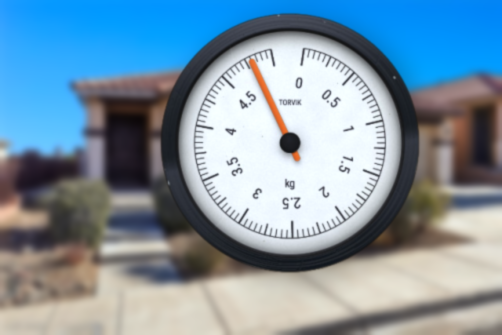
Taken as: value=4.8 unit=kg
